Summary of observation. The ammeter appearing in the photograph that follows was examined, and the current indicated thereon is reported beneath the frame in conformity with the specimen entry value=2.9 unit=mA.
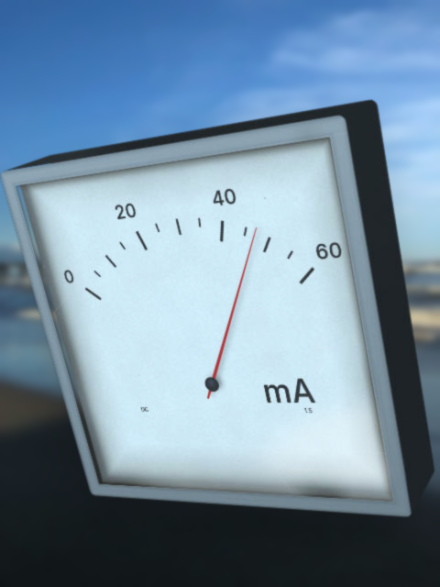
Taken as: value=47.5 unit=mA
